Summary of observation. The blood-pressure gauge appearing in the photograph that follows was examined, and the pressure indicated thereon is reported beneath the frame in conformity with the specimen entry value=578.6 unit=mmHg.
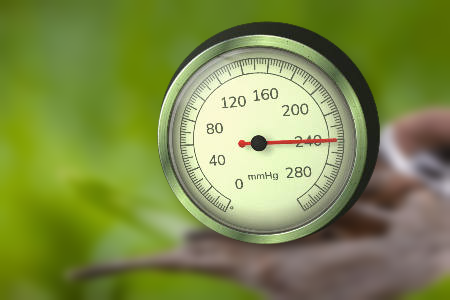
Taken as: value=240 unit=mmHg
